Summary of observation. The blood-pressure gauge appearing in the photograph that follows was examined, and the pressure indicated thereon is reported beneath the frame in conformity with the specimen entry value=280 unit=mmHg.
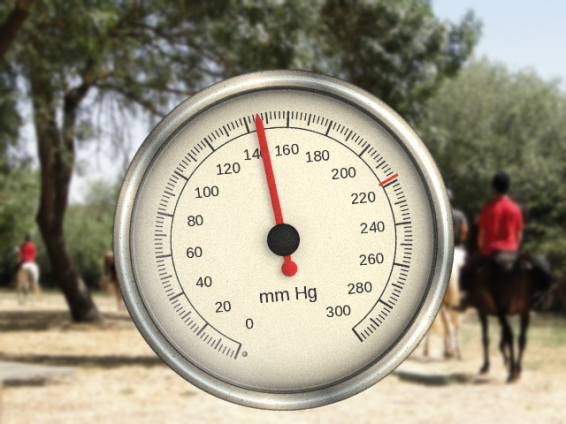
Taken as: value=146 unit=mmHg
